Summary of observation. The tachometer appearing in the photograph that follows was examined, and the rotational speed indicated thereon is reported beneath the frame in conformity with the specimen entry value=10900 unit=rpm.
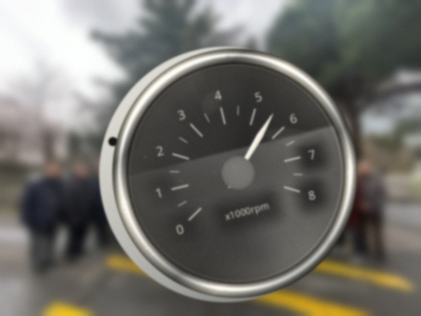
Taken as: value=5500 unit=rpm
